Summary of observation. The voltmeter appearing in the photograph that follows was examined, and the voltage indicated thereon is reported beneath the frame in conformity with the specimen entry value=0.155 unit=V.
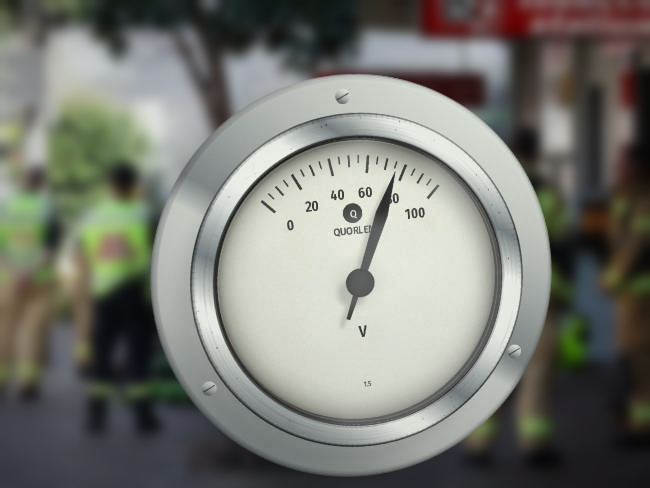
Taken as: value=75 unit=V
